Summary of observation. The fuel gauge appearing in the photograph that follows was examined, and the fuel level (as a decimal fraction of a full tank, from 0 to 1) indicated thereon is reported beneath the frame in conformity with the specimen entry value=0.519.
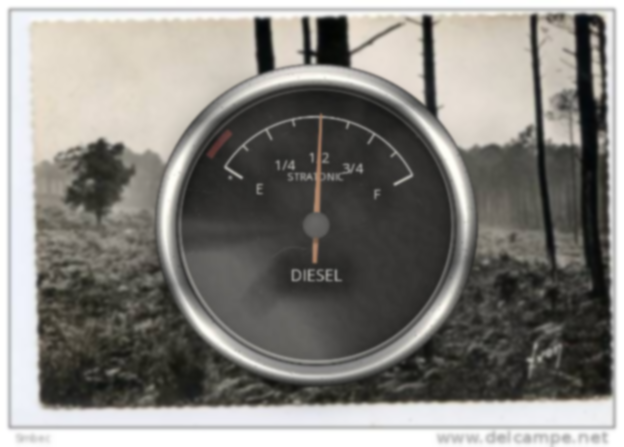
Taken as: value=0.5
